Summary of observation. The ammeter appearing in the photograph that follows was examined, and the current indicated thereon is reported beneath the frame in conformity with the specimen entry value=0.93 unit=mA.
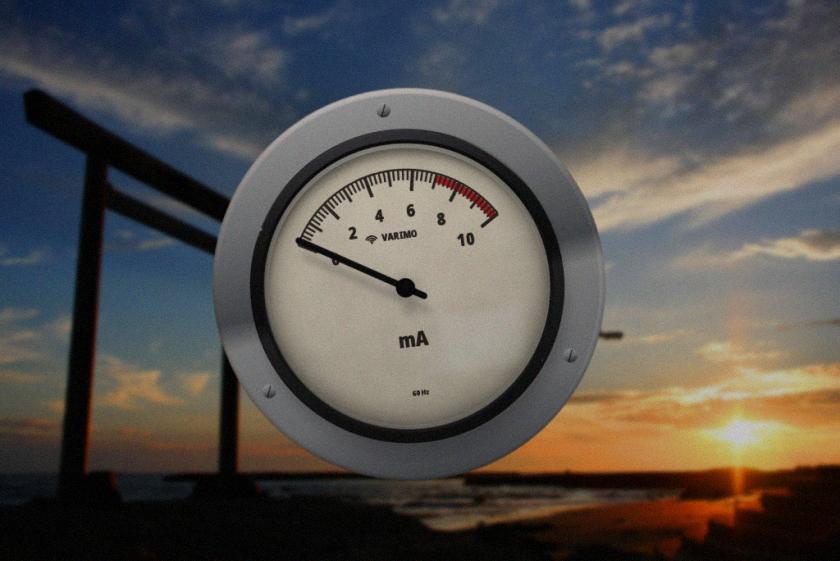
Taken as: value=0.2 unit=mA
